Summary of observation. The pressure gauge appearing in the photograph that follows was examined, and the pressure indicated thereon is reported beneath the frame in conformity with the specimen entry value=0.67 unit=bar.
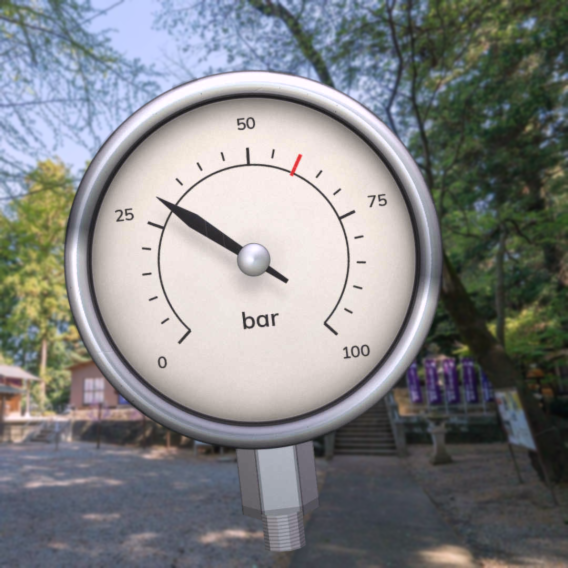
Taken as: value=30 unit=bar
